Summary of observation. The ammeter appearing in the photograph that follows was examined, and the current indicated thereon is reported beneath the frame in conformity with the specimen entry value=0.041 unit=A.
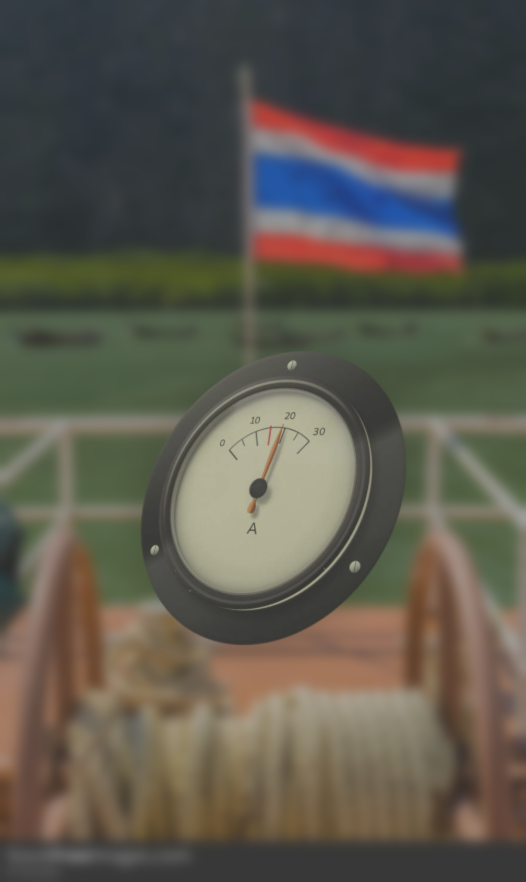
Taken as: value=20 unit=A
